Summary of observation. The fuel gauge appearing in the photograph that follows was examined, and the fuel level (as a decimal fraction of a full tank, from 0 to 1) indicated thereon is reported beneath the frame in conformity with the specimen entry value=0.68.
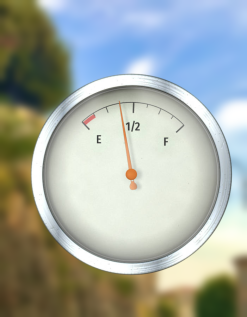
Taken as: value=0.375
